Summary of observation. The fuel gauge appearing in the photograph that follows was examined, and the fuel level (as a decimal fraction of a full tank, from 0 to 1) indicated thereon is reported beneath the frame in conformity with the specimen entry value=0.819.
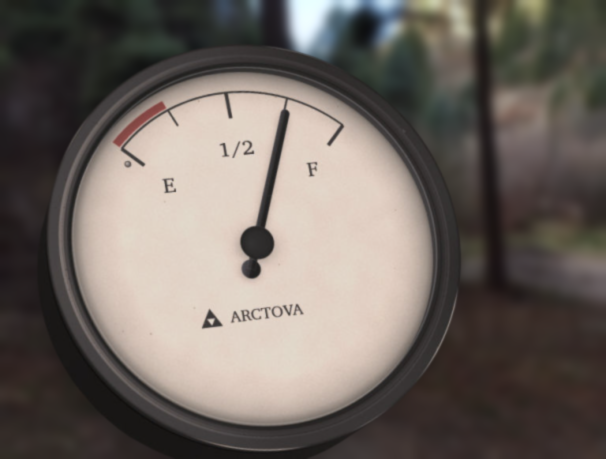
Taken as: value=0.75
